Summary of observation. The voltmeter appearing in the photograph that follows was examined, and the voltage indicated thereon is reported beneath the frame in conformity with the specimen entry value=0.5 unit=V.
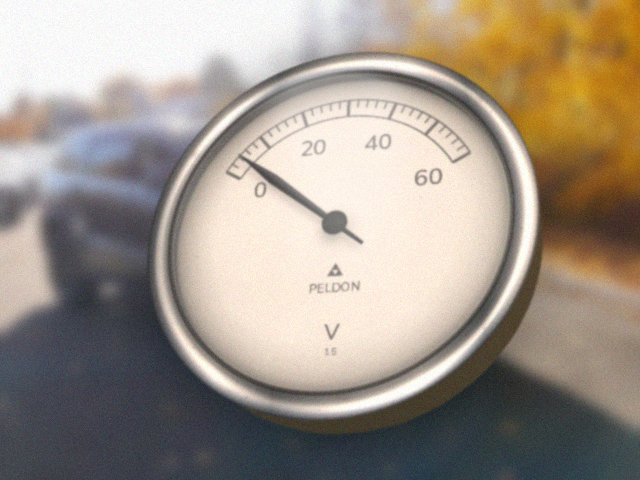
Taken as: value=4 unit=V
